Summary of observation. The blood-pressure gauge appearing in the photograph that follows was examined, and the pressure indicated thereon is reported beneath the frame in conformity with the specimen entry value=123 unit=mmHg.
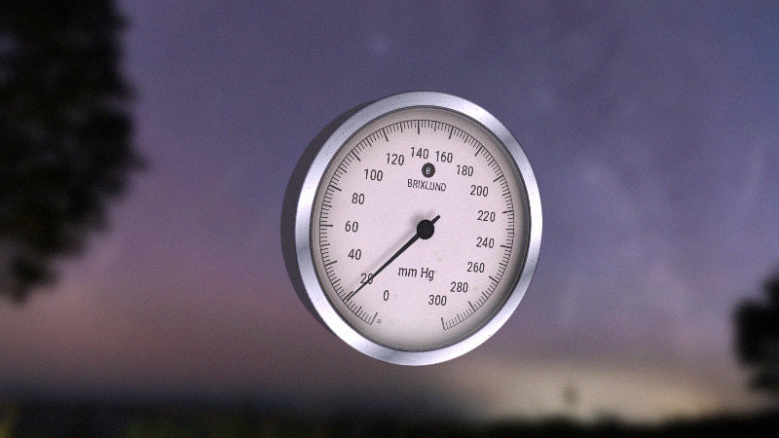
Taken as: value=20 unit=mmHg
